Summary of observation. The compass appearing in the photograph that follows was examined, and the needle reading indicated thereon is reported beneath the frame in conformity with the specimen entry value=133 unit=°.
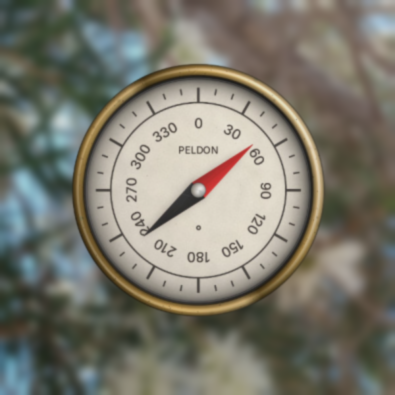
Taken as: value=50 unit=°
